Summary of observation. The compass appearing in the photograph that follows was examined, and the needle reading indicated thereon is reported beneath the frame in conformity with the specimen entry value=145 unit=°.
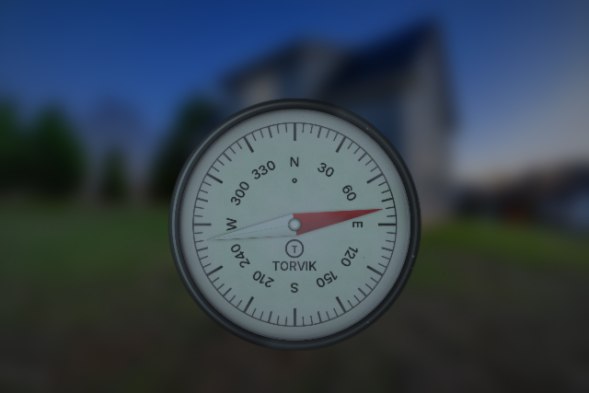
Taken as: value=80 unit=°
